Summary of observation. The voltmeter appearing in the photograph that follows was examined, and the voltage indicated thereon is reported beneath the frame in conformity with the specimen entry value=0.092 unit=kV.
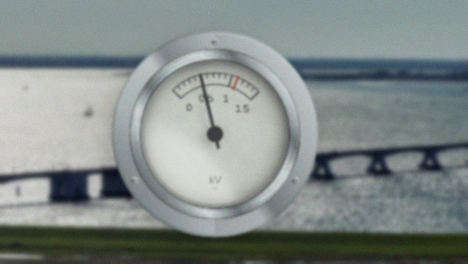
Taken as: value=0.5 unit=kV
